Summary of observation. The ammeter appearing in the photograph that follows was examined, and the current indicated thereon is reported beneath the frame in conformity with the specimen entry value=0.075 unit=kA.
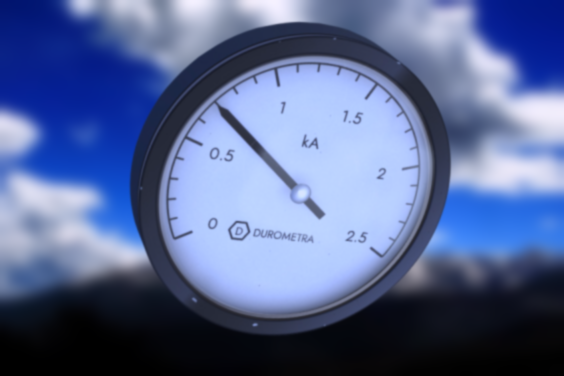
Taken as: value=0.7 unit=kA
